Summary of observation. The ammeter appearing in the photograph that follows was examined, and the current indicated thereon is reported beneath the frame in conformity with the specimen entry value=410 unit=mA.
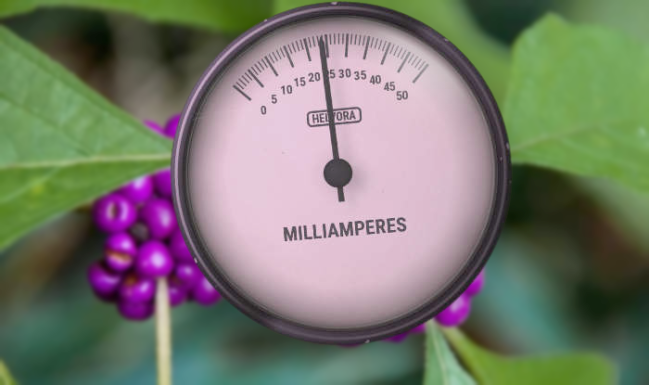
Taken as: value=24 unit=mA
